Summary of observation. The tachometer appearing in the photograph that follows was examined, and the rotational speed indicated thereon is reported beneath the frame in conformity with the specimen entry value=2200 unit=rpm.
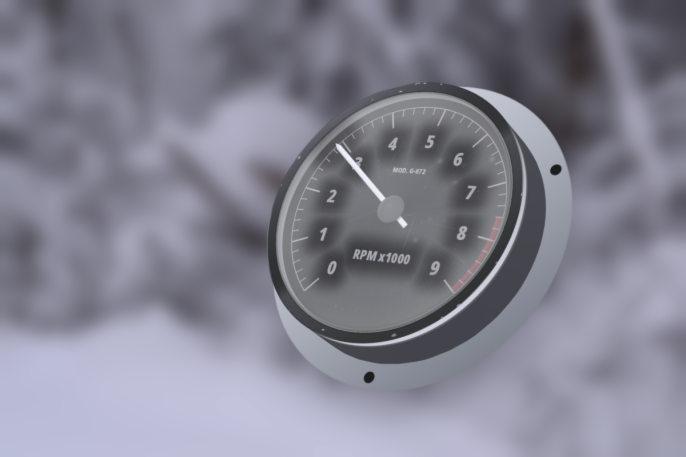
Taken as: value=2900 unit=rpm
